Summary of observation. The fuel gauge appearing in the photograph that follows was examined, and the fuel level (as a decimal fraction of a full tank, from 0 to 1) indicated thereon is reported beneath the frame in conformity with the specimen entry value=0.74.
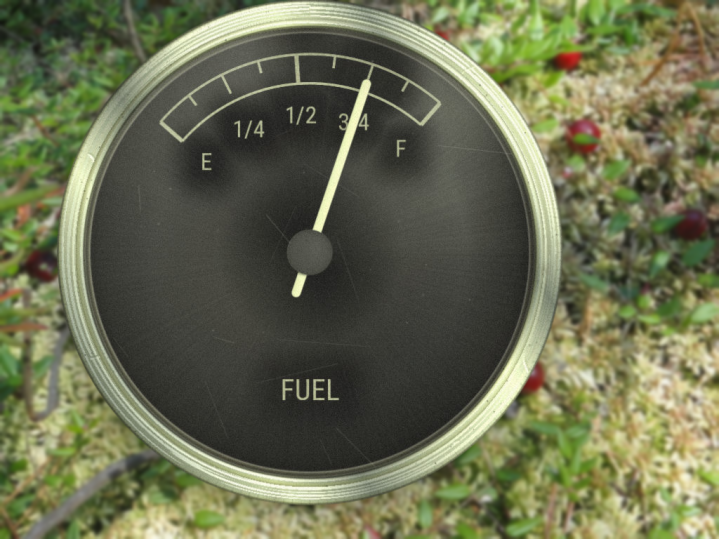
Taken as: value=0.75
